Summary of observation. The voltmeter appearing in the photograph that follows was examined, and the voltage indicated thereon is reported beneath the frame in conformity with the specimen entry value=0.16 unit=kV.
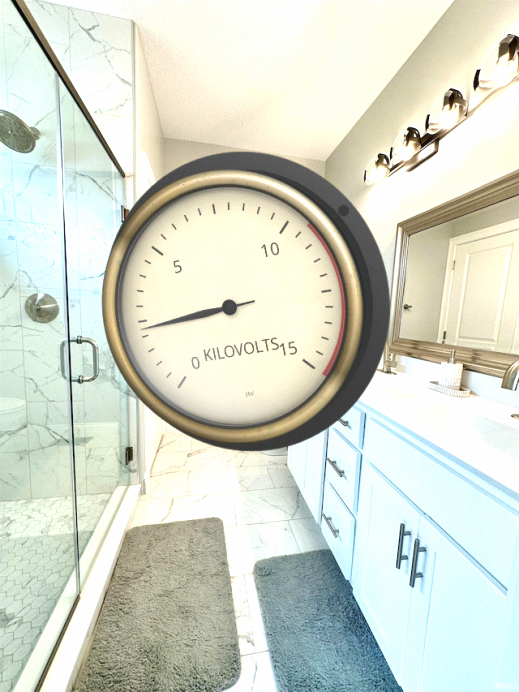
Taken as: value=2.25 unit=kV
